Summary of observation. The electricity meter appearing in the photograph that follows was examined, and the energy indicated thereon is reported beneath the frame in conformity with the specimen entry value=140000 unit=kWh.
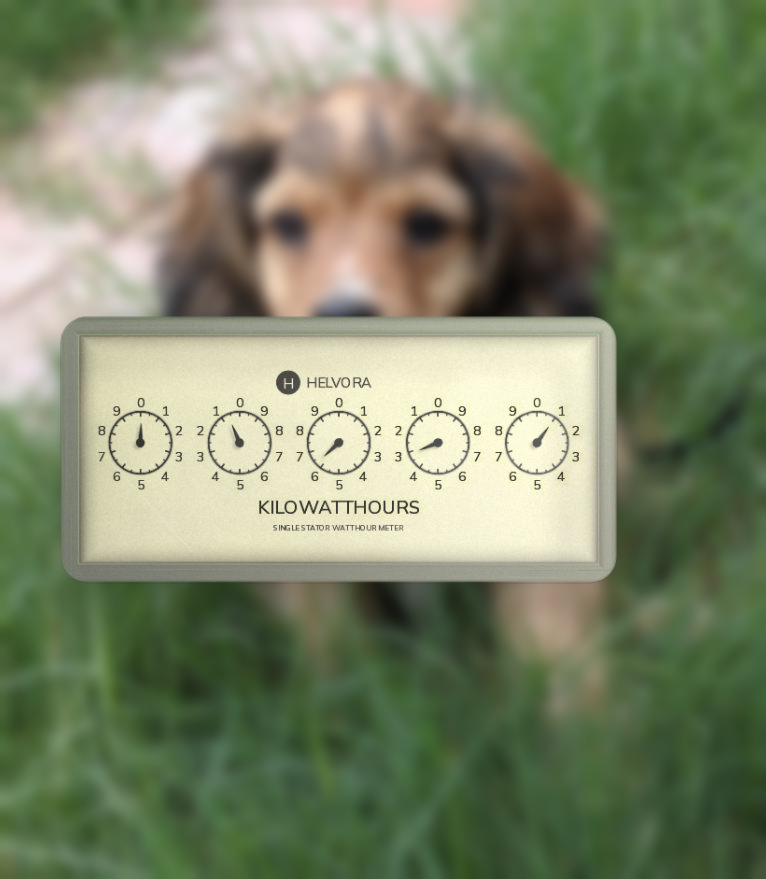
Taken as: value=631 unit=kWh
